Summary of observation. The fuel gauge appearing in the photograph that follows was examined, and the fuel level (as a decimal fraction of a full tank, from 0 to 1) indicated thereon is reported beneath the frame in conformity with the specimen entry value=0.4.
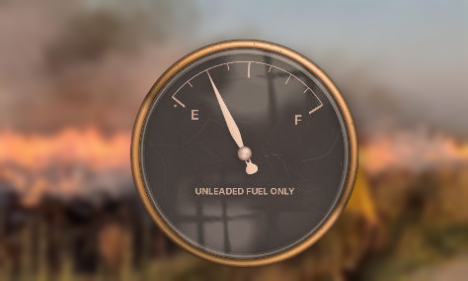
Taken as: value=0.25
